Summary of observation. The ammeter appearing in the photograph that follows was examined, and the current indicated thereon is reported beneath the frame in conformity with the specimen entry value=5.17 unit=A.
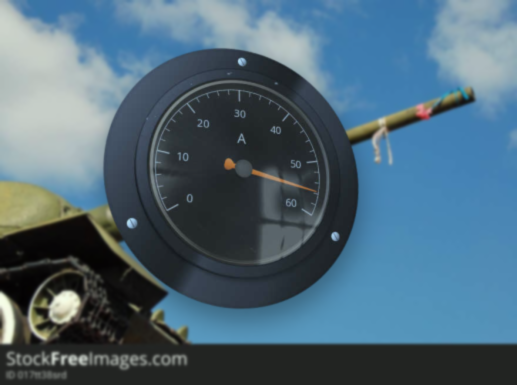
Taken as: value=56 unit=A
